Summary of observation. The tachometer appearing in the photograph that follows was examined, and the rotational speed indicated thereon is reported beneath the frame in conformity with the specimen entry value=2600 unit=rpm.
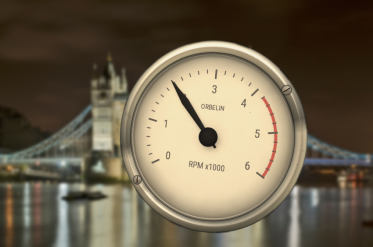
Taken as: value=2000 unit=rpm
